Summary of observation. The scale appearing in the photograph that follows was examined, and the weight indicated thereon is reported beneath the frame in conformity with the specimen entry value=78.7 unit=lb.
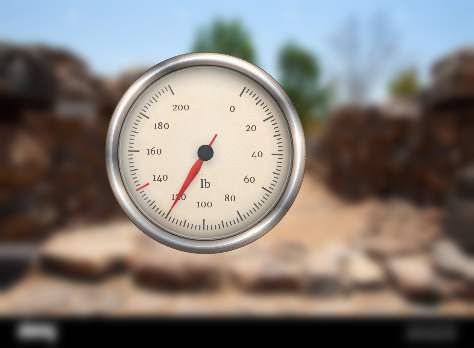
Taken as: value=120 unit=lb
